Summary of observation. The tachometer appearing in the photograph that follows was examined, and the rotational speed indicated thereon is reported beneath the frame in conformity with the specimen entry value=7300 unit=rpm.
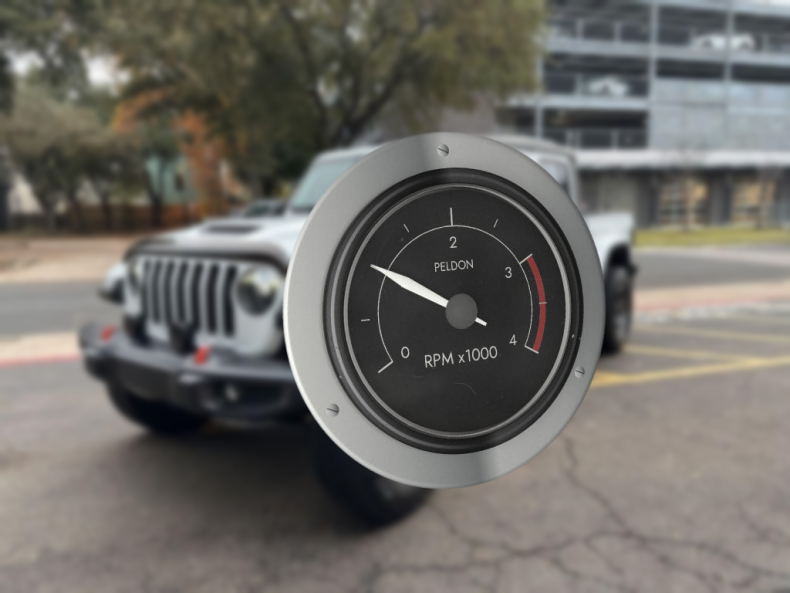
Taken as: value=1000 unit=rpm
